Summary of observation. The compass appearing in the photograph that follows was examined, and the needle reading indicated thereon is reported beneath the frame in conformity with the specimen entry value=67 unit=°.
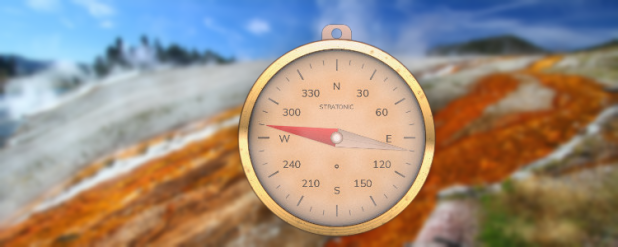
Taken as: value=280 unit=°
